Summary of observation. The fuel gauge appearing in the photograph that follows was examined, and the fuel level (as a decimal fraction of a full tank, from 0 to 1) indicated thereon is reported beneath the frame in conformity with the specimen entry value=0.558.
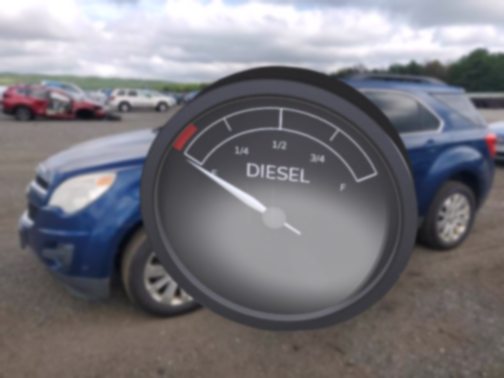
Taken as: value=0
